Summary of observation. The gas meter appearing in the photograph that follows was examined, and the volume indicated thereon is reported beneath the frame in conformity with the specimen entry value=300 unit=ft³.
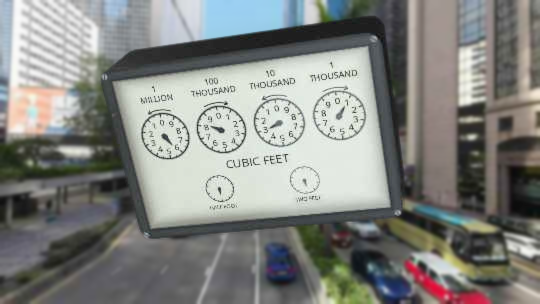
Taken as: value=583100 unit=ft³
